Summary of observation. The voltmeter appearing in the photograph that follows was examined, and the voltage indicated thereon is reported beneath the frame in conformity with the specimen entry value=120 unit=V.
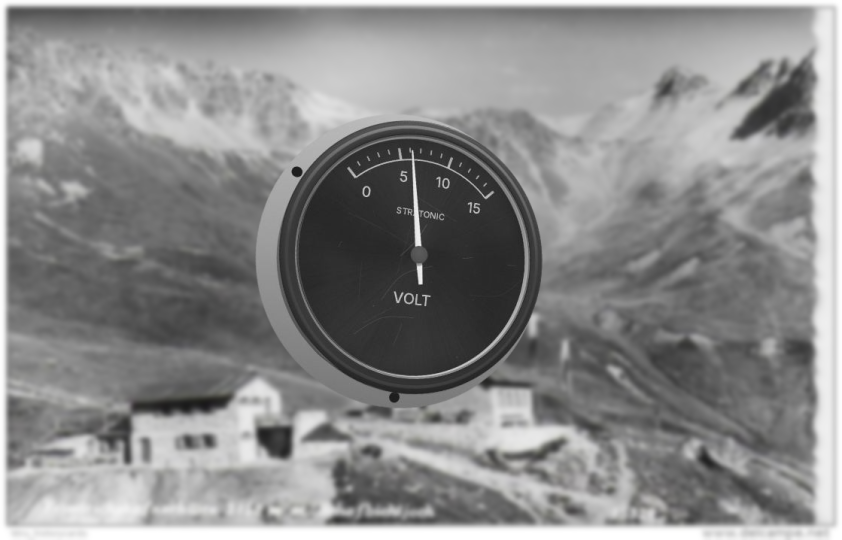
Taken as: value=6 unit=V
